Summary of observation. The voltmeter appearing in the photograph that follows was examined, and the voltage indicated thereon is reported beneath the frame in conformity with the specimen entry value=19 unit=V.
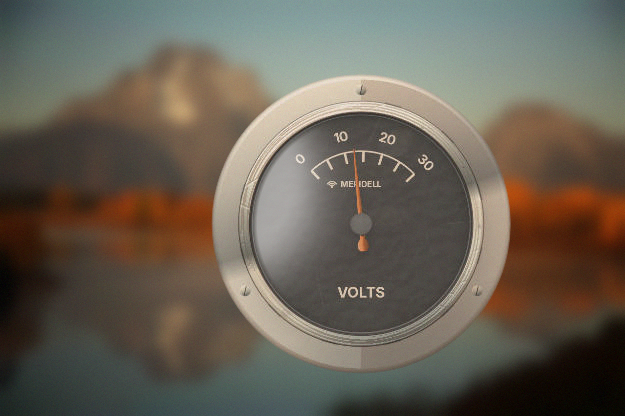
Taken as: value=12.5 unit=V
